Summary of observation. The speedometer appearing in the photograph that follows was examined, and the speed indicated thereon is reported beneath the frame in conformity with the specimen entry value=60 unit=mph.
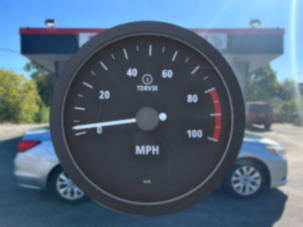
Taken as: value=2.5 unit=mph
